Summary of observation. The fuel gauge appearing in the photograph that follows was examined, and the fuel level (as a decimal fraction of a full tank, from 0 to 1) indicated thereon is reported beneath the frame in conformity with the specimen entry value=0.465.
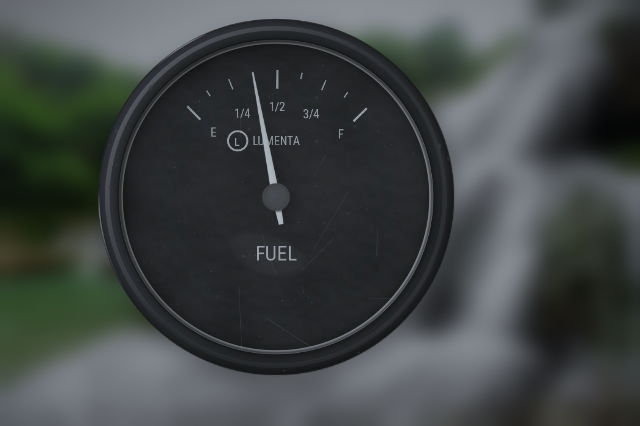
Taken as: value=0.375
